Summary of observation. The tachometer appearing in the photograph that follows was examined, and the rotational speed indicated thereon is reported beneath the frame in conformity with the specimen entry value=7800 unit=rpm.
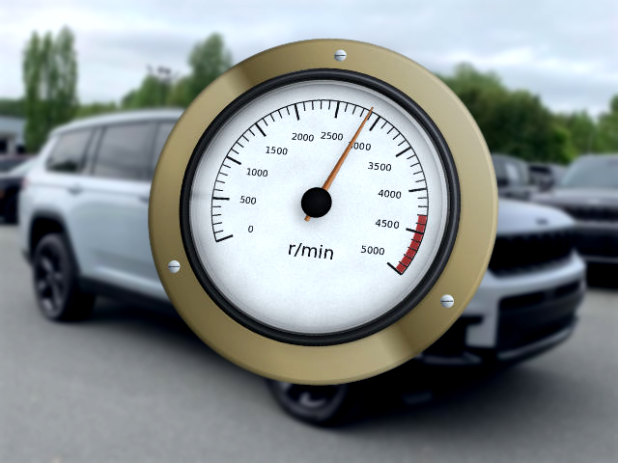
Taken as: value=2900 unit=rpm
